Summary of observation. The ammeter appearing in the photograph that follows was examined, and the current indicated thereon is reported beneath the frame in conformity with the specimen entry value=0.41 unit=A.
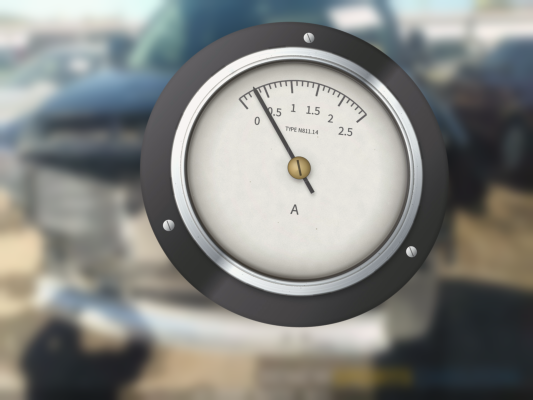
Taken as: value=0.3 unit=A
